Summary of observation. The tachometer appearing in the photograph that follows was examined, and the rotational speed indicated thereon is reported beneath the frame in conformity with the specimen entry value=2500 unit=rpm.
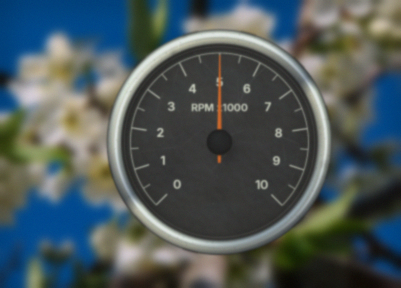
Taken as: value=5000 unit=rpm
